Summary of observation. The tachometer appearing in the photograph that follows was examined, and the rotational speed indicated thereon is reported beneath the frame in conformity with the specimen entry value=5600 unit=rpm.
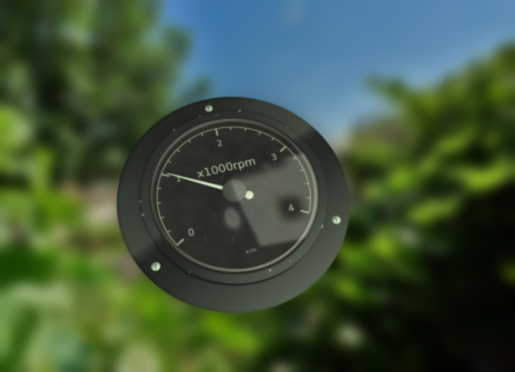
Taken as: value=1000 unit=rpm
